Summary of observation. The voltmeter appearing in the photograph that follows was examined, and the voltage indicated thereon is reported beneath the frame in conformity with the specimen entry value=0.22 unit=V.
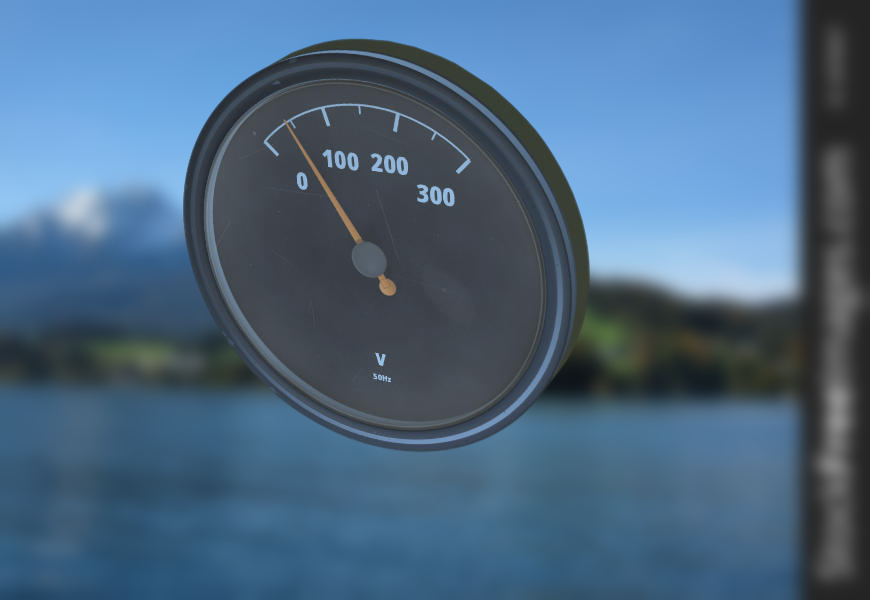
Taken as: value=50 unit=V
